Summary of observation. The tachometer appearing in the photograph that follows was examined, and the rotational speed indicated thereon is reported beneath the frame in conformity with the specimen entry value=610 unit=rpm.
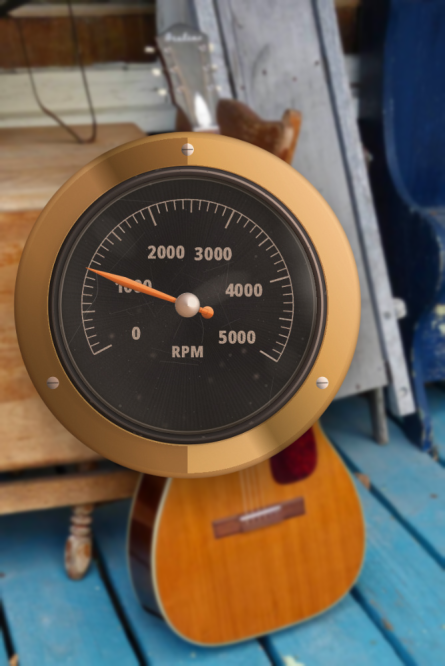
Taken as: value=1000 unit=rpm
